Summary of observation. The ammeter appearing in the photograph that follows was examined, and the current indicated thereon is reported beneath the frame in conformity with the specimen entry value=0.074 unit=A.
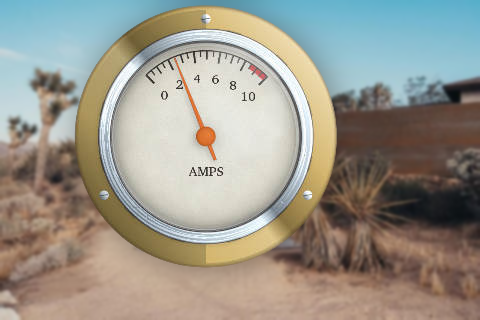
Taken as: value=2.5 unit=A
